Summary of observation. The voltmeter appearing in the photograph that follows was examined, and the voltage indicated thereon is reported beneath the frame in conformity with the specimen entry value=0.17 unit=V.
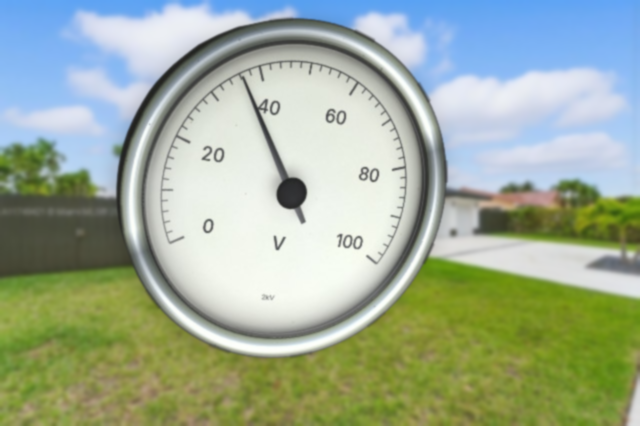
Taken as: value=36 unit=V
